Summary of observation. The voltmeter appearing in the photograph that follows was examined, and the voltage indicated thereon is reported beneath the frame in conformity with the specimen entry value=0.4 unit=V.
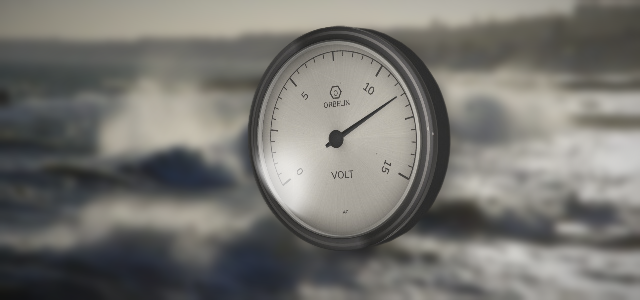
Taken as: value=11.5 unit=V
